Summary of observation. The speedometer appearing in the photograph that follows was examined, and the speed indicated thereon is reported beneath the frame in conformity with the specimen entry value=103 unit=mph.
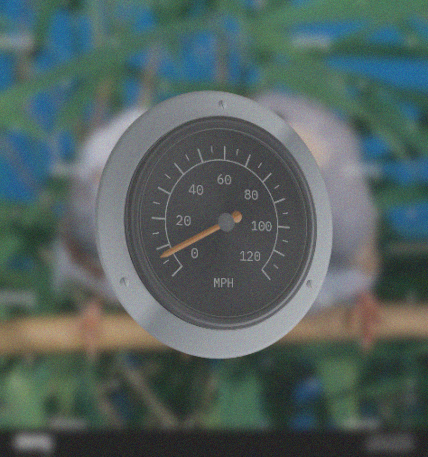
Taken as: value=7.5 unit=mph
